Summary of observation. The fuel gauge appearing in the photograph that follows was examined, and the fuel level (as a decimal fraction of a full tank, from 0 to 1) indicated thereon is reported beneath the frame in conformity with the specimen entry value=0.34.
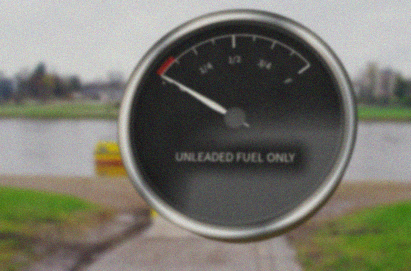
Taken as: value=0
